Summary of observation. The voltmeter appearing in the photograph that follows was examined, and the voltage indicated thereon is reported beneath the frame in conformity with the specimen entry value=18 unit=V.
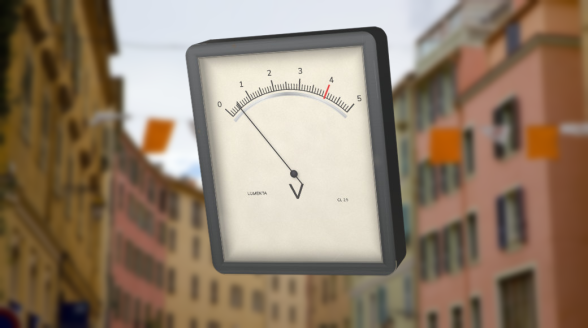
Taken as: value=0.5 unit=V
